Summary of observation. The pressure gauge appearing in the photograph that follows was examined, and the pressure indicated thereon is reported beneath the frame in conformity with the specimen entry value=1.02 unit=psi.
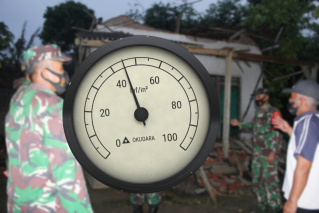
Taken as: value=45 unit=psi
